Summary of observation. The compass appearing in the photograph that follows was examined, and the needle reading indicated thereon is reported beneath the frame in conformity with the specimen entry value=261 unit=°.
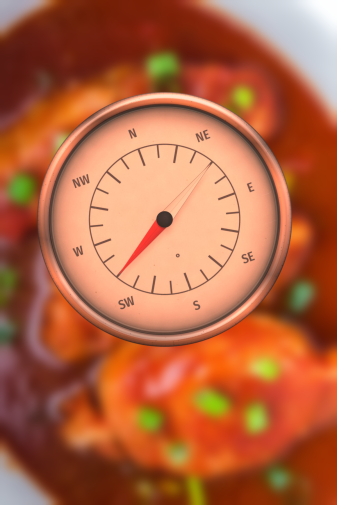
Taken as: value=240 unit=°
